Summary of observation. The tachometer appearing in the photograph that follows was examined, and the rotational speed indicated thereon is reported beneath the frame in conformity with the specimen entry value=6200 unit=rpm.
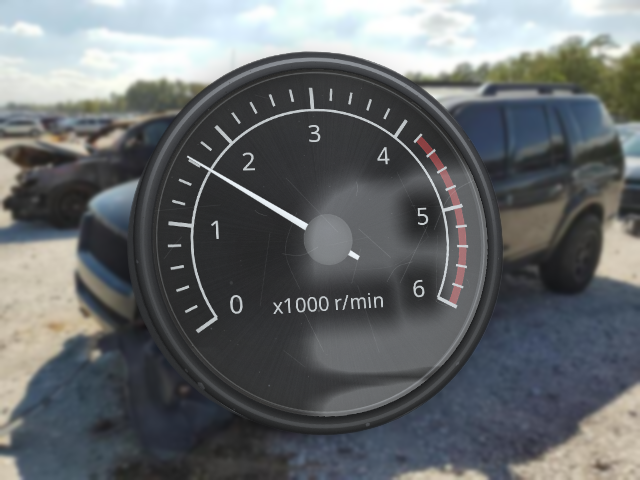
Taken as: value=1600 unit=rpm
